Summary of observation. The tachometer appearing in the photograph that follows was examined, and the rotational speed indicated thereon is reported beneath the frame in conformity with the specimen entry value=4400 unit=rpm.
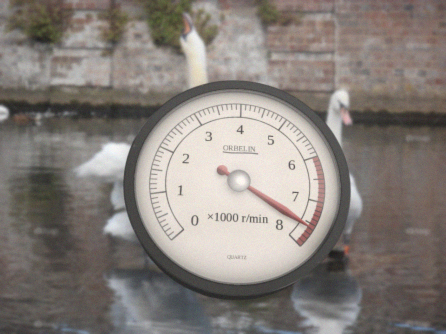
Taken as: value=7600 unit=rpm
